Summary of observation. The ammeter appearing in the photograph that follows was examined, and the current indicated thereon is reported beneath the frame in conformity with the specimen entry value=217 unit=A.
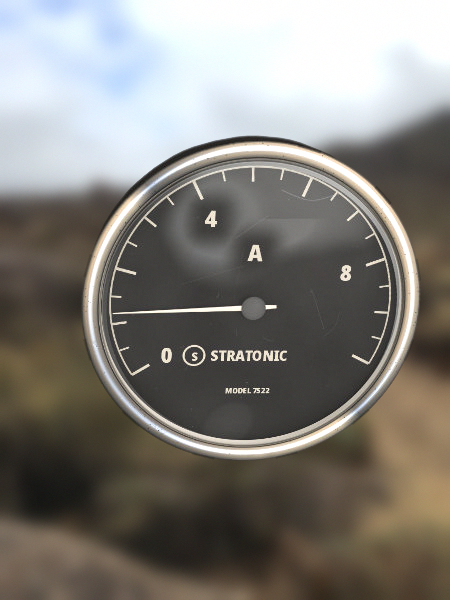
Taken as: value=1.25 unit=A
